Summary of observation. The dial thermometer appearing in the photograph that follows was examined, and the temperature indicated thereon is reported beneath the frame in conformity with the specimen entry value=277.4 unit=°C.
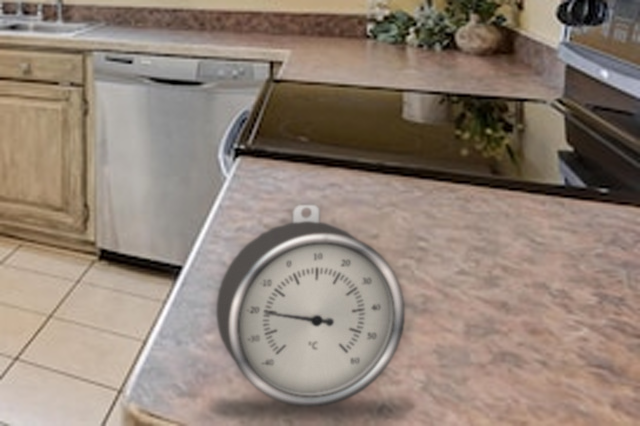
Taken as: value=-20 unit=°C
